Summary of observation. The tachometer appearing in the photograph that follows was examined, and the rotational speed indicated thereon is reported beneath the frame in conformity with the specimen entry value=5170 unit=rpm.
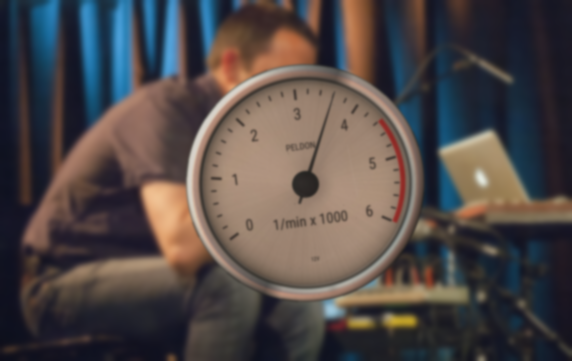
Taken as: value=3600 unit=rpm
